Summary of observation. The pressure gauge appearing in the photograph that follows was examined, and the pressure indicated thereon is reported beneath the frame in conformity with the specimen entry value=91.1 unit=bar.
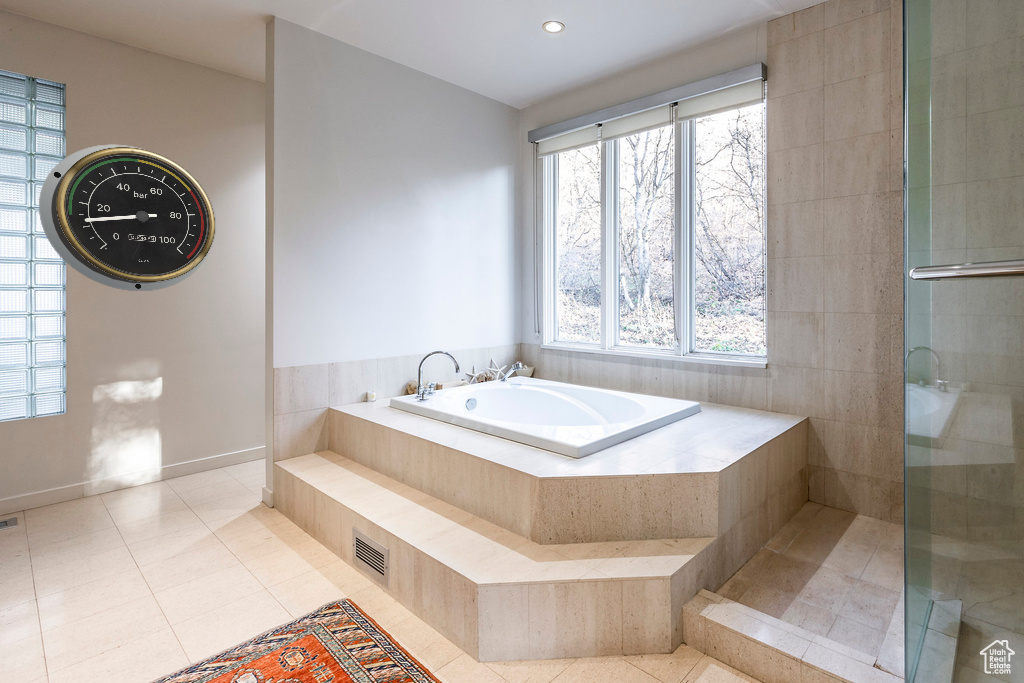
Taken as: value=12.5 unit=bar
